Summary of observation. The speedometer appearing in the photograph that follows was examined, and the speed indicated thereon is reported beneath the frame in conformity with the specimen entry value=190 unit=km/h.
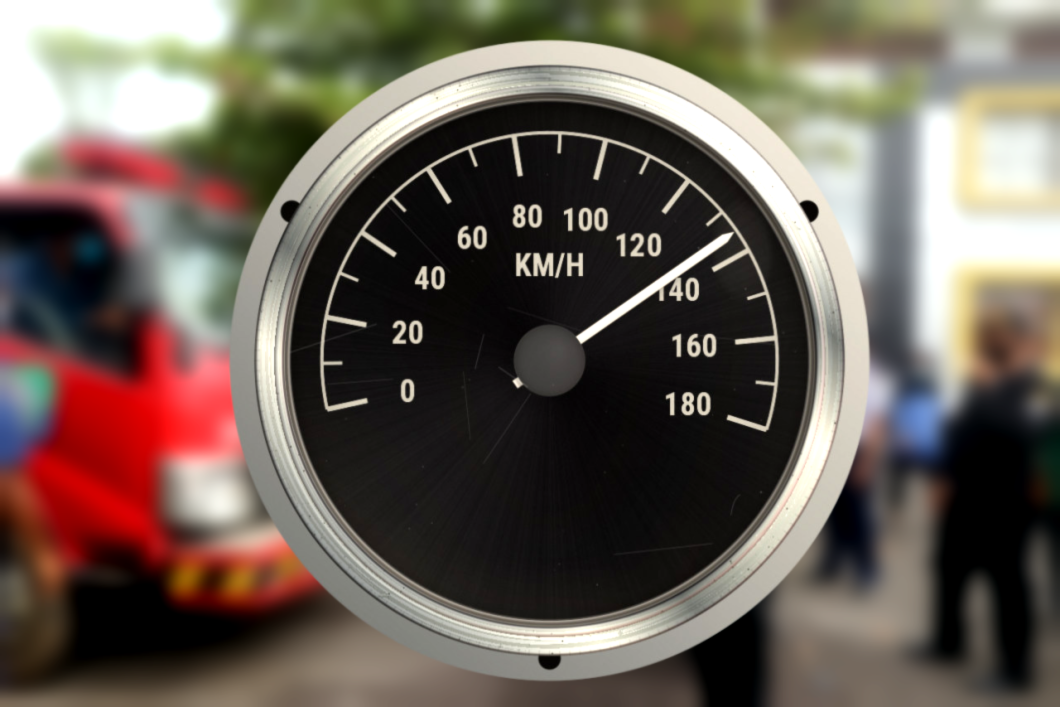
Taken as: value=135 unit=km/h
